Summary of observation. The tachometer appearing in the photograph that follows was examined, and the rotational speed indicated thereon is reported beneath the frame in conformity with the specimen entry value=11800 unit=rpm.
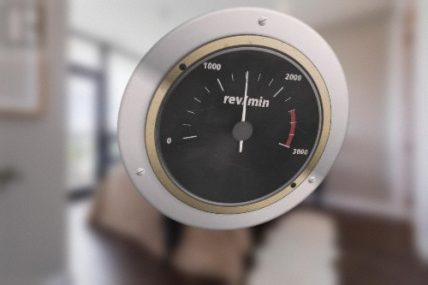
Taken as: value=1400 unit=rpm
